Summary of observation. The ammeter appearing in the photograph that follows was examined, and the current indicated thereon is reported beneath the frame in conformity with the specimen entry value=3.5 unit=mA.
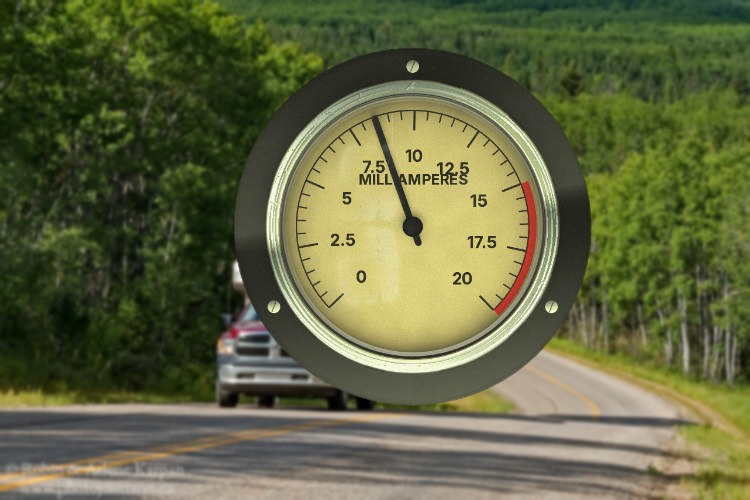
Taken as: value=8.5 unit=mA
